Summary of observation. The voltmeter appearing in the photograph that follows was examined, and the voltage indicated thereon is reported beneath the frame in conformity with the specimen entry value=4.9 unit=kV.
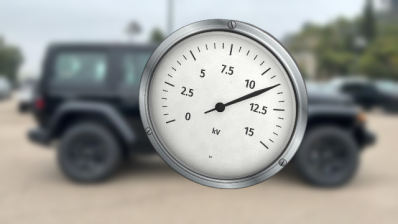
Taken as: value=11 unit=kV
